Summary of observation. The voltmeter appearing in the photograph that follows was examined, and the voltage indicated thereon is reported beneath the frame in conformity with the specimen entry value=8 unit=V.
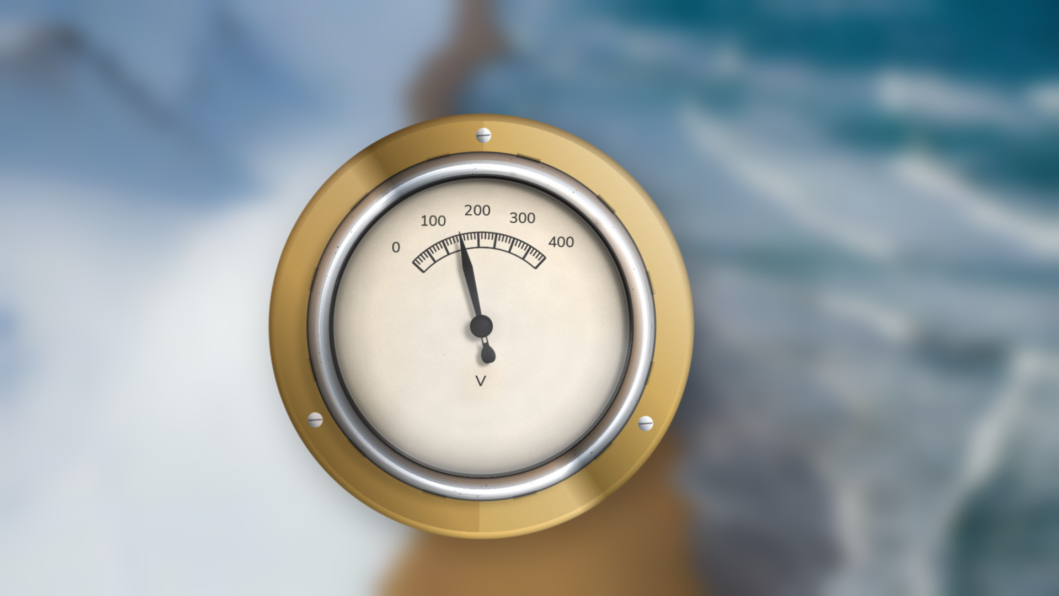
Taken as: value=150 unit=V
